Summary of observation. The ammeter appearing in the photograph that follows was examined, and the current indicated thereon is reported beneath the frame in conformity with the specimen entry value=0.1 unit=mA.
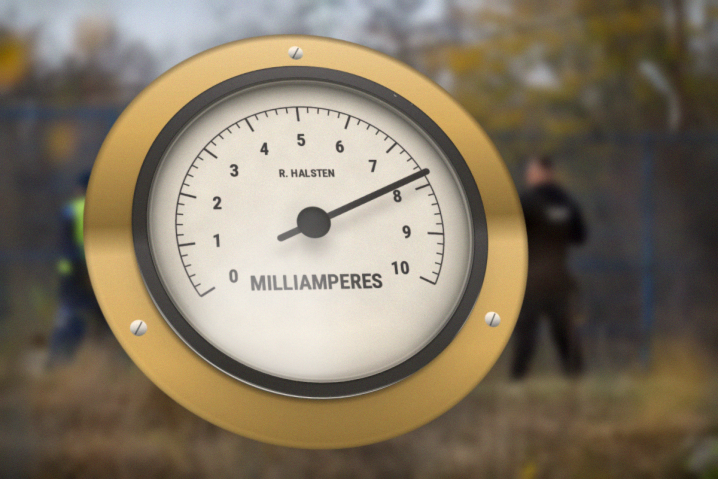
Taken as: value=7.8 unit=mA
